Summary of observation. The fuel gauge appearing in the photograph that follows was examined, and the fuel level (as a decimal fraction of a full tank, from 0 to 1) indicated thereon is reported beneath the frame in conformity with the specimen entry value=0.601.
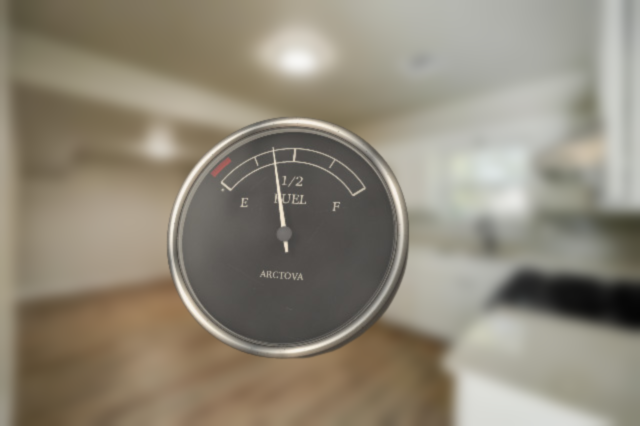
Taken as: value=0.375
